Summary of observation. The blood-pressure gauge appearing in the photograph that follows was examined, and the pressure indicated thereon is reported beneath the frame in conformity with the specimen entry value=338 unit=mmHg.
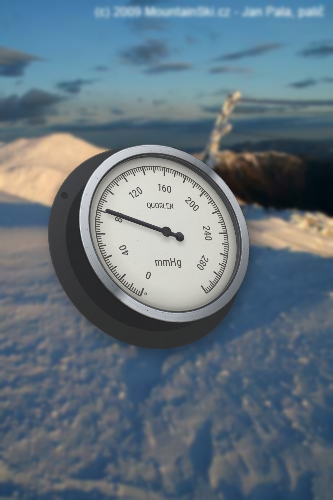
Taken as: value=80 unit=mmHg
